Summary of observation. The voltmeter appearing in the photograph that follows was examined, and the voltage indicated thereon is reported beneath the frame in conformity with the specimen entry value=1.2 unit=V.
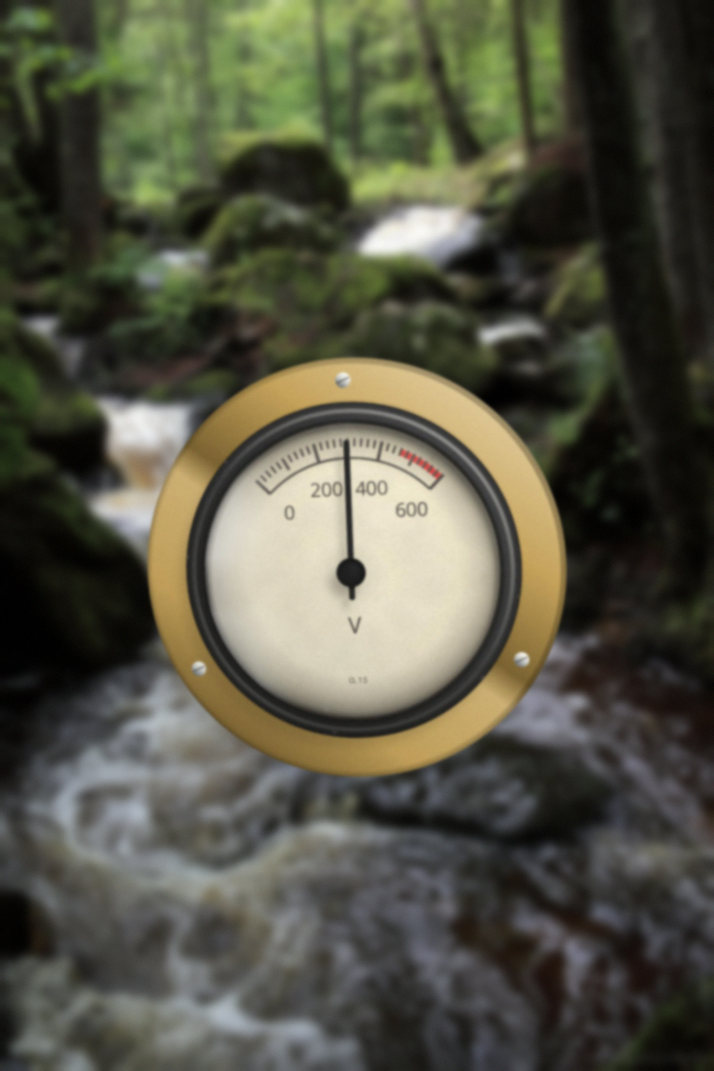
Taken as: value=300 unit=V
